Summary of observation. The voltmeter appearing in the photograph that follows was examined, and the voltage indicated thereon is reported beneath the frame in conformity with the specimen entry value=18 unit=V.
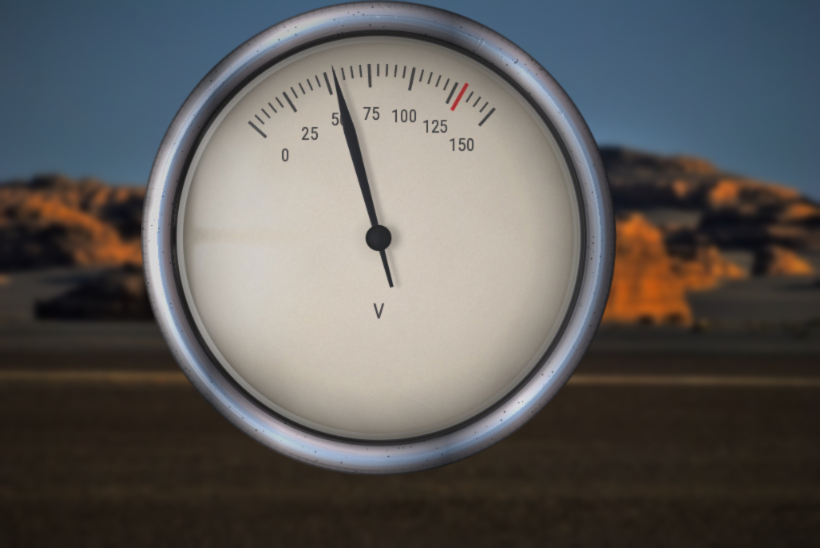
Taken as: value=55 unit=V
